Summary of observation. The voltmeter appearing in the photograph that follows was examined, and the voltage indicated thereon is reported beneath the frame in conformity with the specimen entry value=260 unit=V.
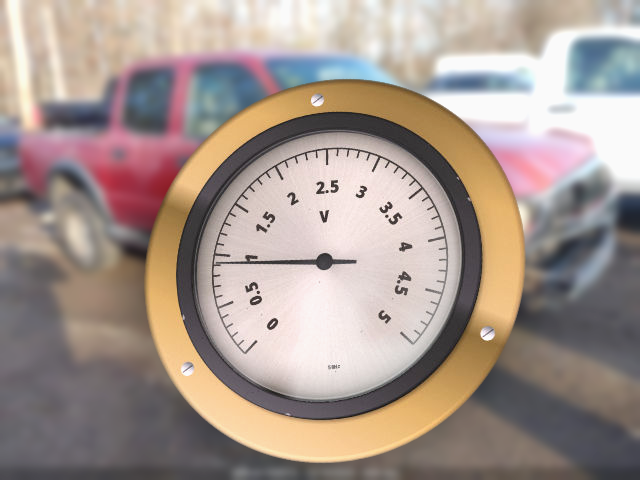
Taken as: value=0.9 unit=V
